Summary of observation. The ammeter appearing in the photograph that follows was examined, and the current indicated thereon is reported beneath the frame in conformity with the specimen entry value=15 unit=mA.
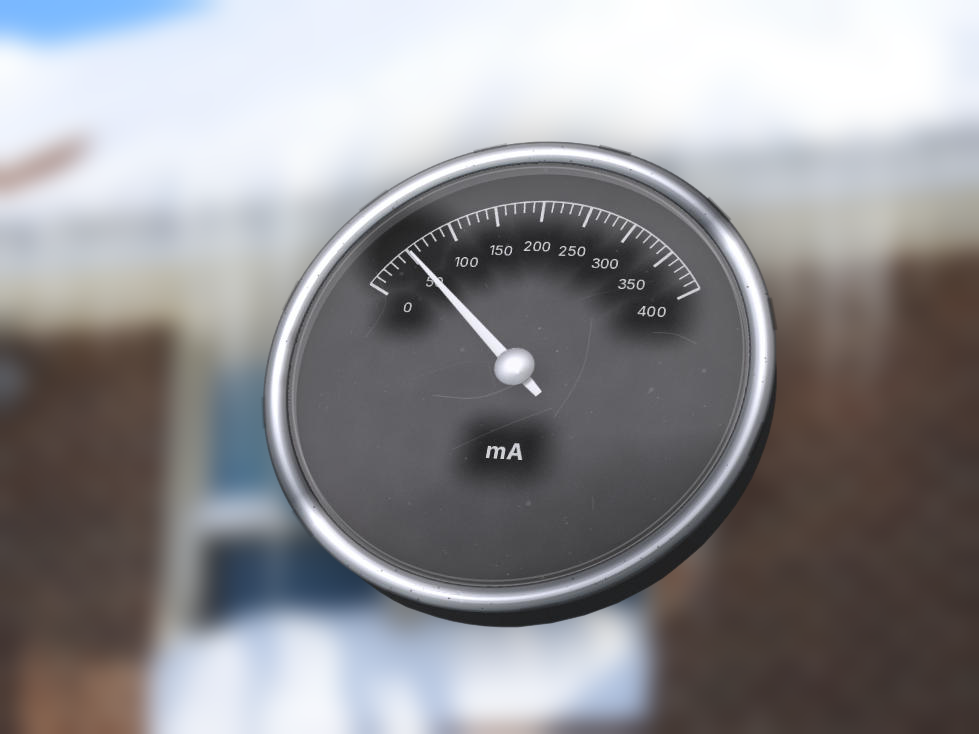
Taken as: value=50 unit=mA
